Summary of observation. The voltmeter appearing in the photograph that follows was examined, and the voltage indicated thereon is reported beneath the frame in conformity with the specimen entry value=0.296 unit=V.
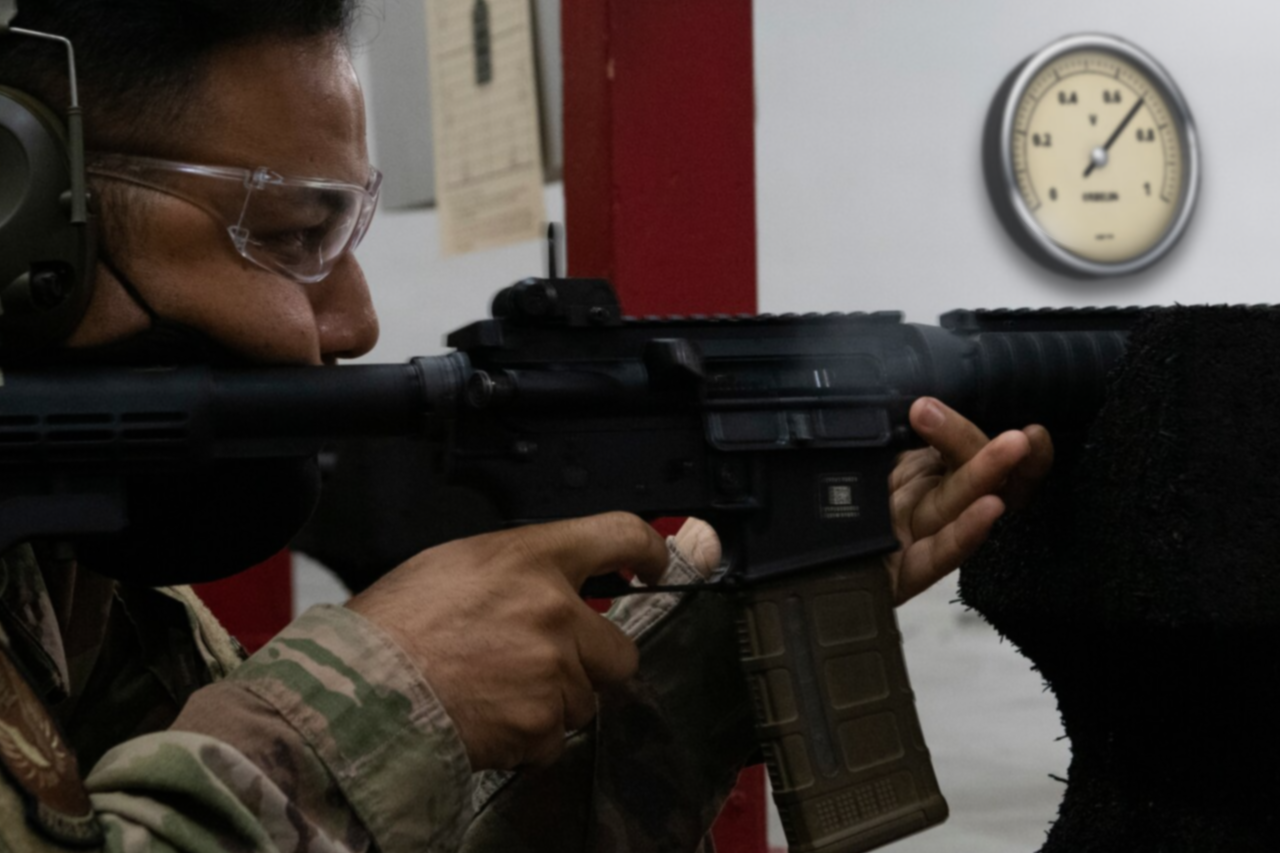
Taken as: value=0.7 unit=V
